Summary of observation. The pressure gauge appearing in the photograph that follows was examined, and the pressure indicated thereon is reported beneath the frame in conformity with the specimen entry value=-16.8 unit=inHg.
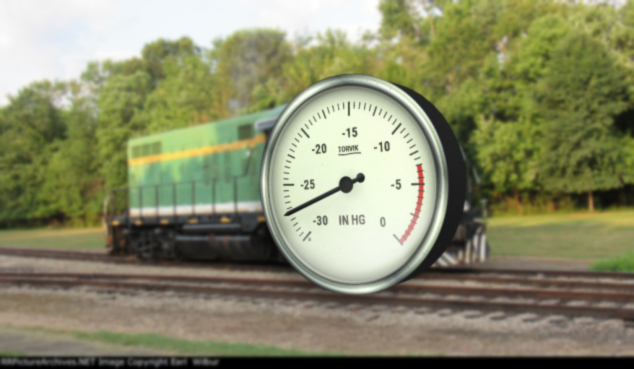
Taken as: value=-27.5 unit=inHg
